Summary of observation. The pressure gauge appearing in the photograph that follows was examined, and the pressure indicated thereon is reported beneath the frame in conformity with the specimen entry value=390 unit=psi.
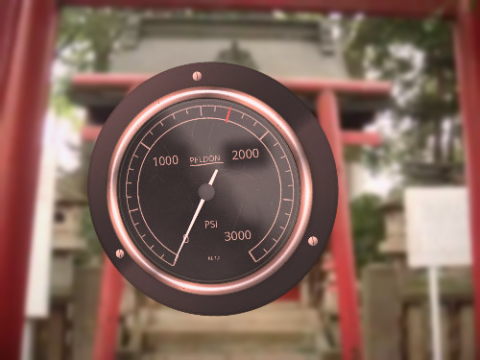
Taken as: value=0 unit=psi
